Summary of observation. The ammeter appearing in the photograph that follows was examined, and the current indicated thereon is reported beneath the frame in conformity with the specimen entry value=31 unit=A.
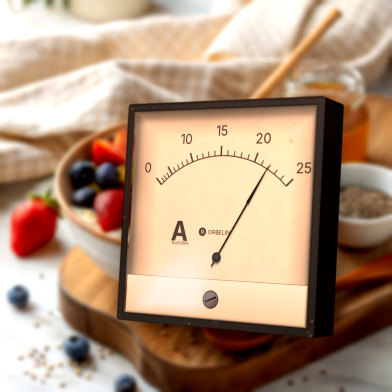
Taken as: value=22 unit=A
